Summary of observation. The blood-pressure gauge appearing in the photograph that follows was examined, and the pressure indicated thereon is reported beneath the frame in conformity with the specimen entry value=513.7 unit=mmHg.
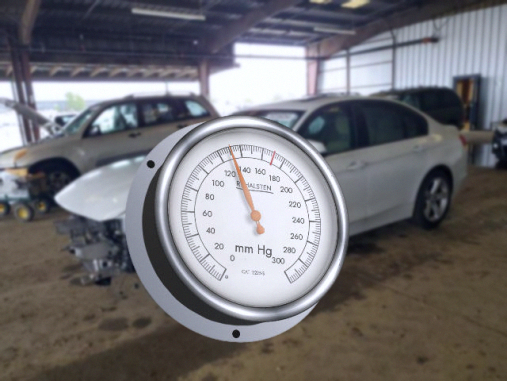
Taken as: value=130 unit=mmHg
